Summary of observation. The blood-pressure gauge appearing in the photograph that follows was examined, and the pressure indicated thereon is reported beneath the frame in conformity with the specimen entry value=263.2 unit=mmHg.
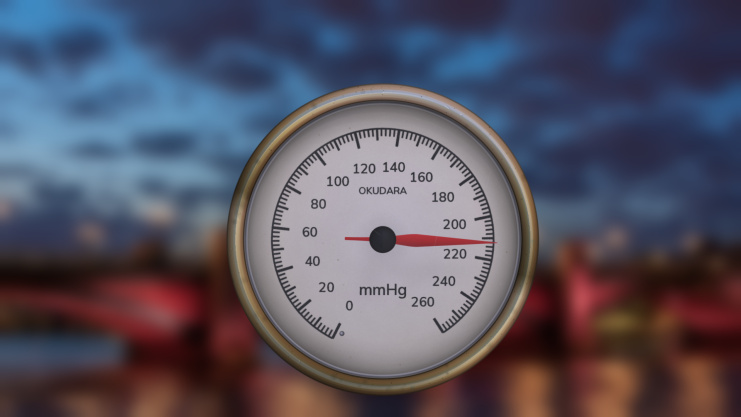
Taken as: value=212 unit=mmHg
